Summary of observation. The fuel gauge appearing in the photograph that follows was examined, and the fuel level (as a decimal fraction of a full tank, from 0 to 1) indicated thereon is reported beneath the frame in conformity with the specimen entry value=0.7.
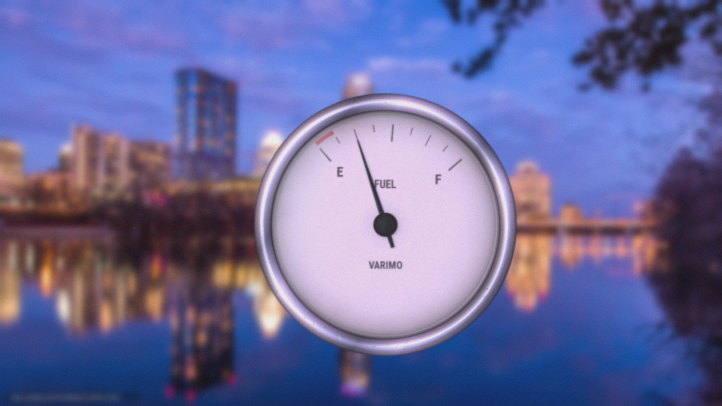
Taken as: value=0.25
